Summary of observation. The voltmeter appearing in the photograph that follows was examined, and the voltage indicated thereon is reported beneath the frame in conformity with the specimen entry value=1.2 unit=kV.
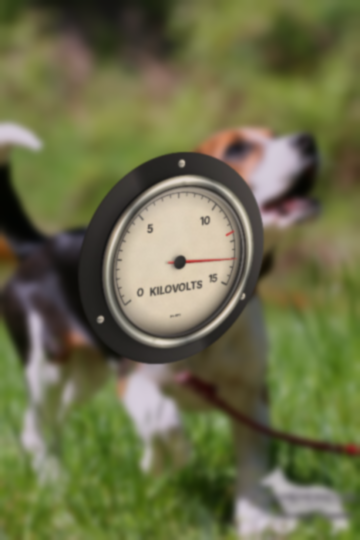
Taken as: value=13.5 unit=kV
